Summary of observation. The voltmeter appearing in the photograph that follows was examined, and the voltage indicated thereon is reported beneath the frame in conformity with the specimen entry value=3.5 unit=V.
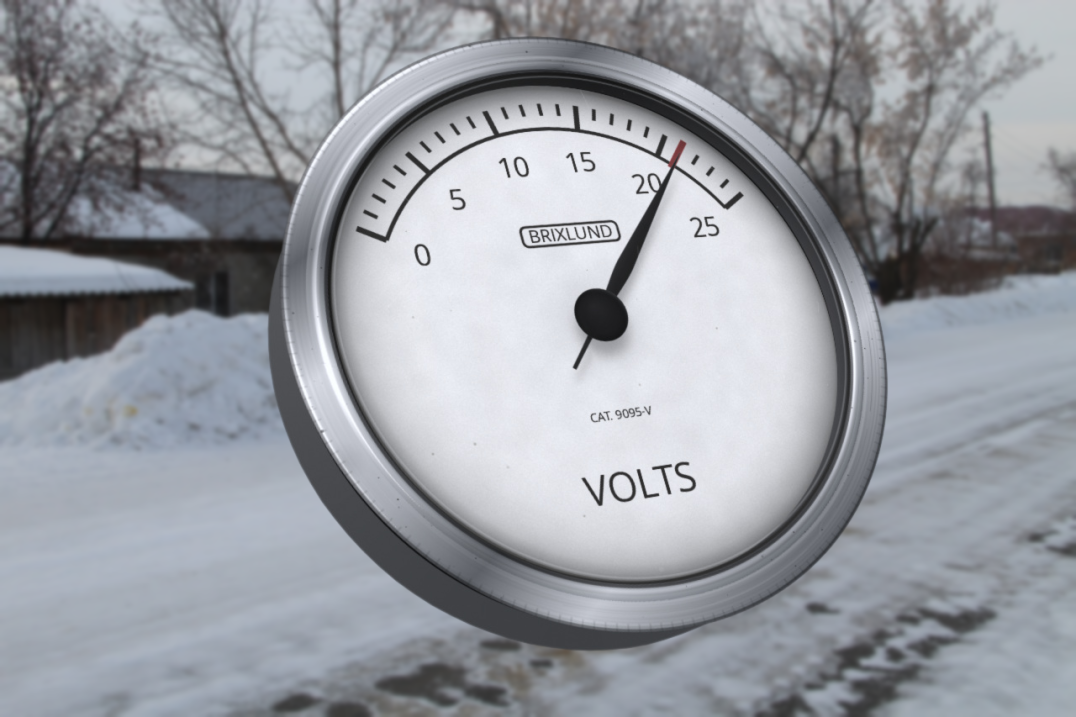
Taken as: value=21 unit=V
